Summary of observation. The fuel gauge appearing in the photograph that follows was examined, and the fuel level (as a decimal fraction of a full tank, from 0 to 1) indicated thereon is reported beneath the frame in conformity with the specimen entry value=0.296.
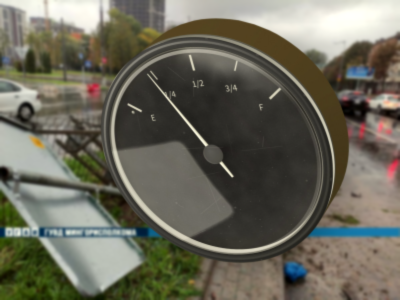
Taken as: value=0.25
